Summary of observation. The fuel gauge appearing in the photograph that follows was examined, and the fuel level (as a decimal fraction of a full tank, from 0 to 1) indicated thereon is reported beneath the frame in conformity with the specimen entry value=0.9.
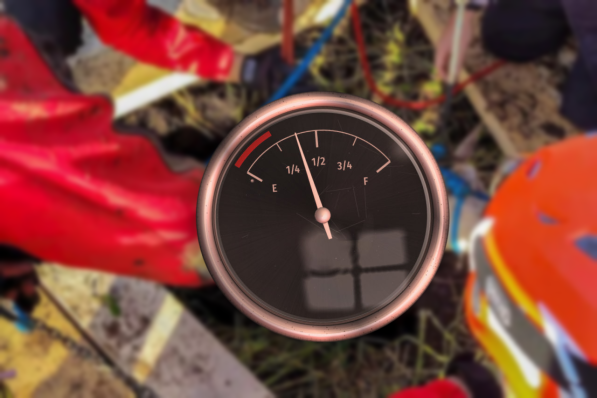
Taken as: value=0.375
